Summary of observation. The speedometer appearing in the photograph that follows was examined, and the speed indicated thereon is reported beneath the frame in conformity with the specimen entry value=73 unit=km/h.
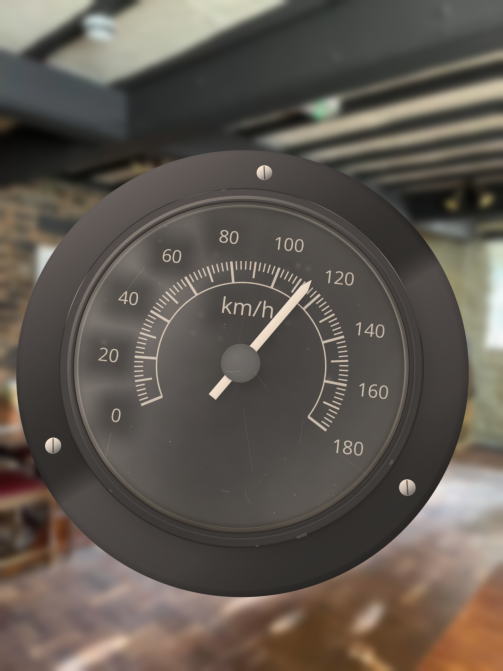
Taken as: value=114 unit=km/h
